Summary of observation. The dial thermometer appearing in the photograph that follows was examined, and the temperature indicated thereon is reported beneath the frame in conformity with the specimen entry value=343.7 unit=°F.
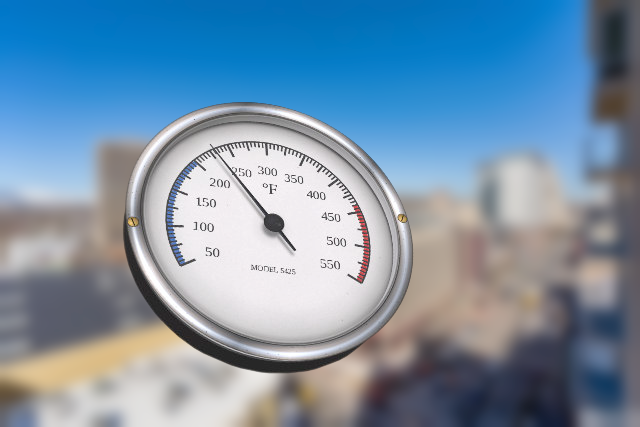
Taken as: value=225 unit=°F
